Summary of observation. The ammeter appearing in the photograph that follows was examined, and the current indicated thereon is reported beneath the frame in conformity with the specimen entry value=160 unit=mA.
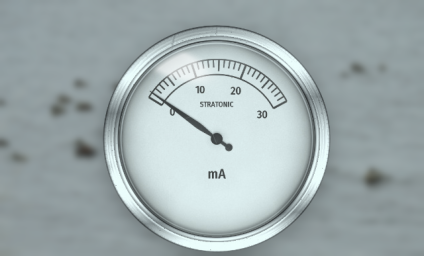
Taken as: value=1 unit=mA
